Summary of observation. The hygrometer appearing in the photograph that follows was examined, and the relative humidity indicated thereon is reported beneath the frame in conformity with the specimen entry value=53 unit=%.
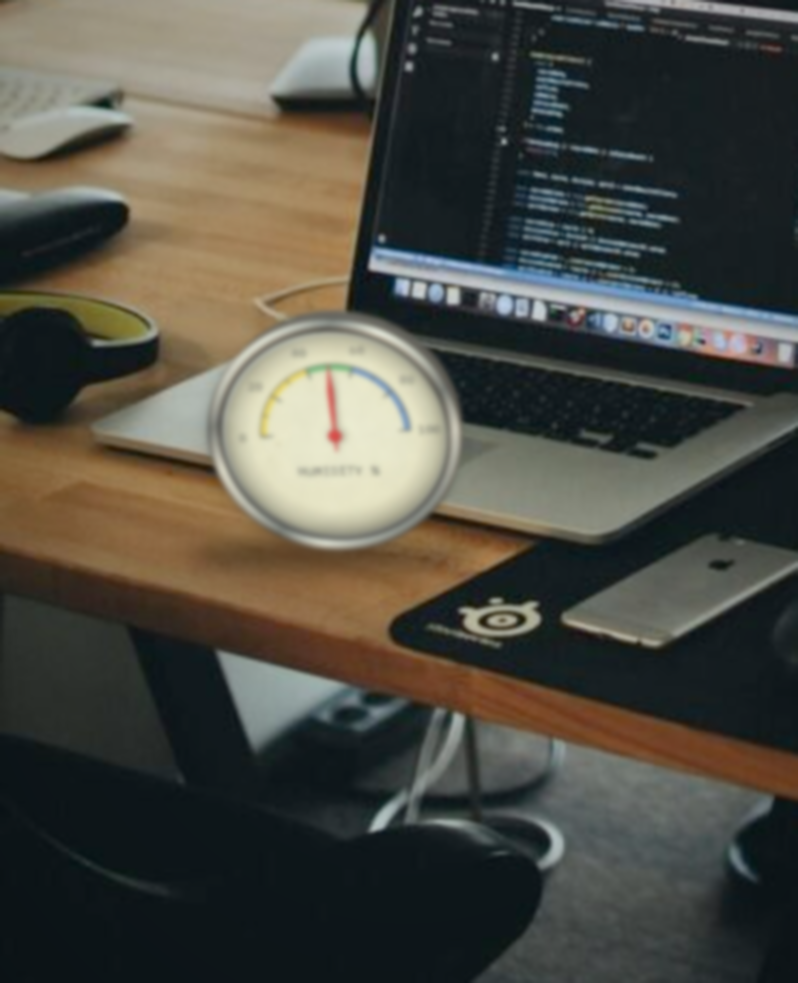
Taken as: value=50 unit=%
